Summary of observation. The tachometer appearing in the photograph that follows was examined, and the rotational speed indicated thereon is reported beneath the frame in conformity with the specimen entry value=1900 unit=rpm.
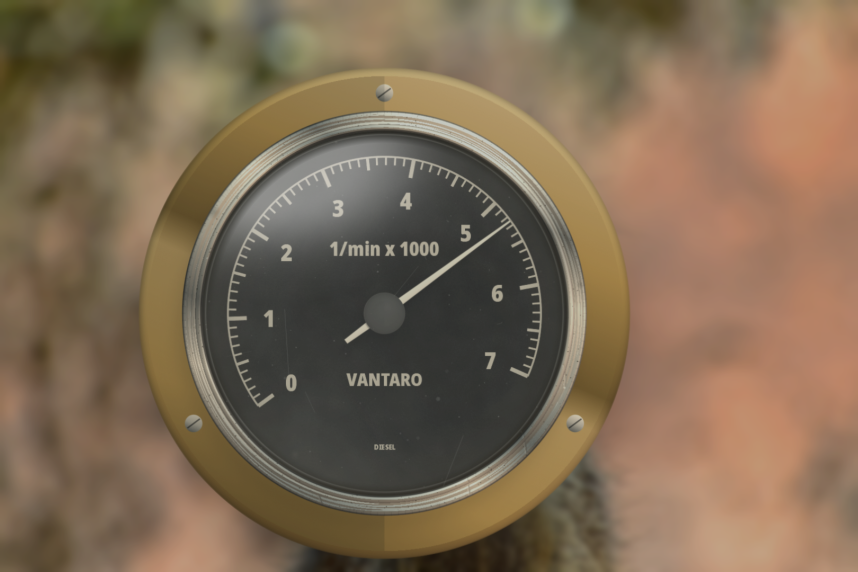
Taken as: value=5250 unit=rpm
